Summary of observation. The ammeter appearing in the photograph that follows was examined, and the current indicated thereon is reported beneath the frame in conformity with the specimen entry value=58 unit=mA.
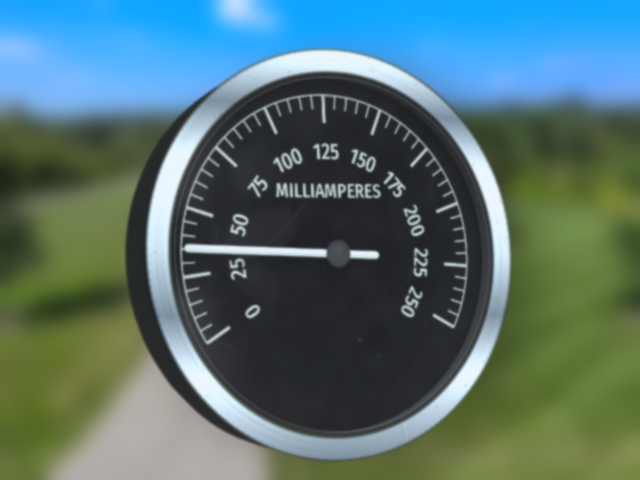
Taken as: value=35 unit=mA
